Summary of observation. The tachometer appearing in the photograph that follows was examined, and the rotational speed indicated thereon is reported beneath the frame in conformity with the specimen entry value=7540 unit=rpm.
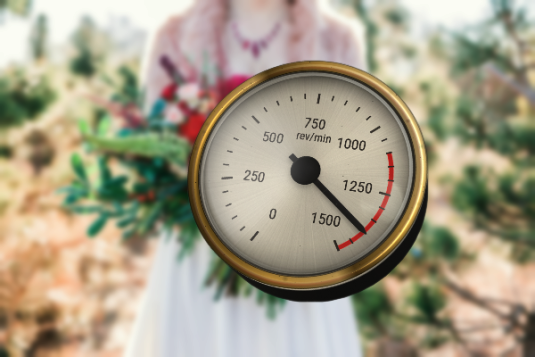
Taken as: value=1400 unit=rpm
